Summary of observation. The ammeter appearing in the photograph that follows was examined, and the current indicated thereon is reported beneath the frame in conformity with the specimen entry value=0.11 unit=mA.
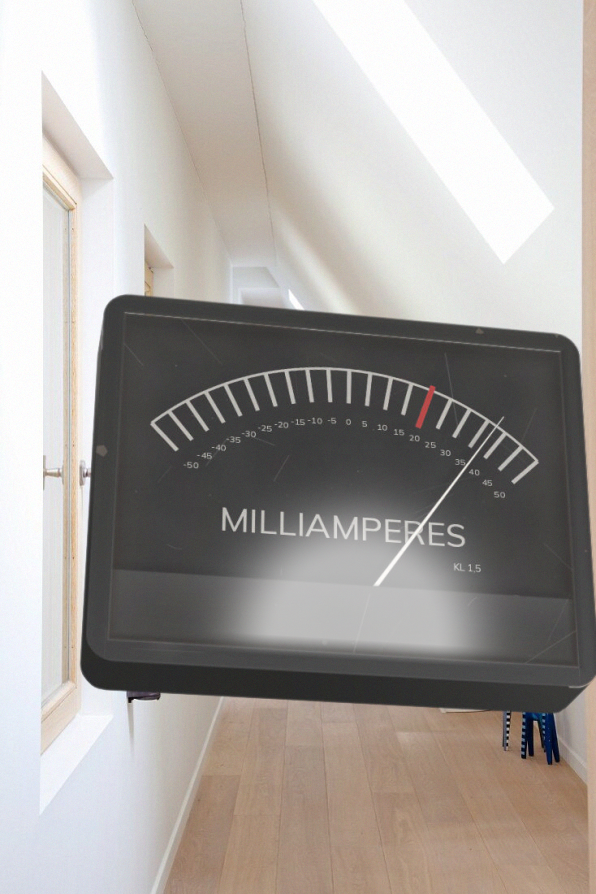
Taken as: value=37.5 unit=mA
